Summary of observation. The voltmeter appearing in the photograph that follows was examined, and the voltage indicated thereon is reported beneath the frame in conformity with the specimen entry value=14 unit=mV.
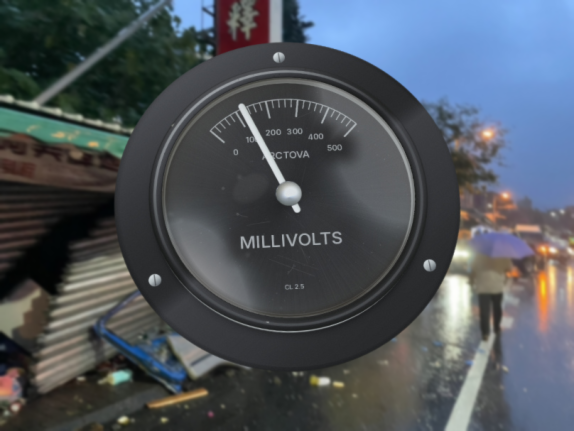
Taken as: value=120 unit=mV
